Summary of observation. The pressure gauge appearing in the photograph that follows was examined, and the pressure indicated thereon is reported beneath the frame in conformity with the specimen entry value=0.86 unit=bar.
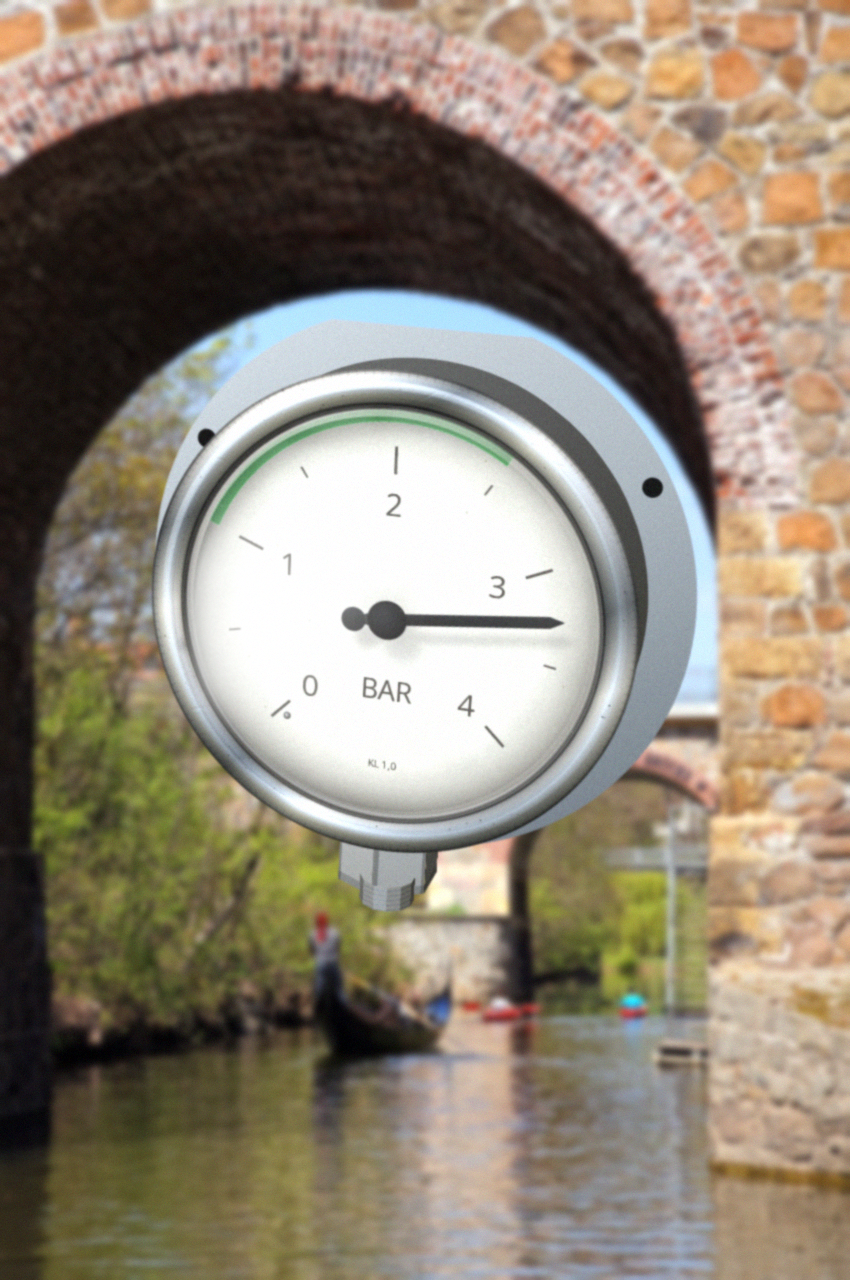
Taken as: value=3.25 unit=bar
